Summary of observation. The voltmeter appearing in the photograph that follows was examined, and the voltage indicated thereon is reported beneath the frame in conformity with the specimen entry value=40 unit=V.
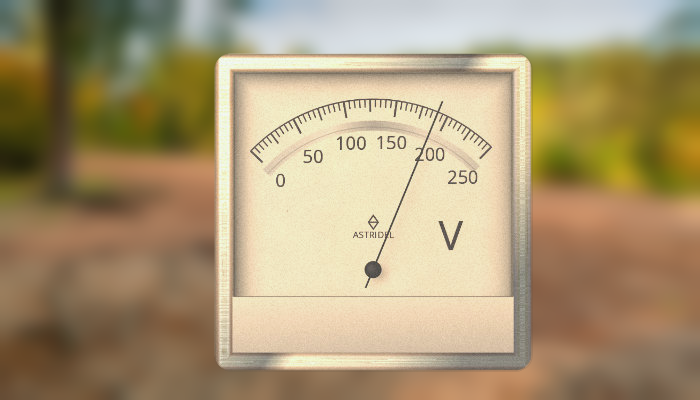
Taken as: value=190 unit=V
